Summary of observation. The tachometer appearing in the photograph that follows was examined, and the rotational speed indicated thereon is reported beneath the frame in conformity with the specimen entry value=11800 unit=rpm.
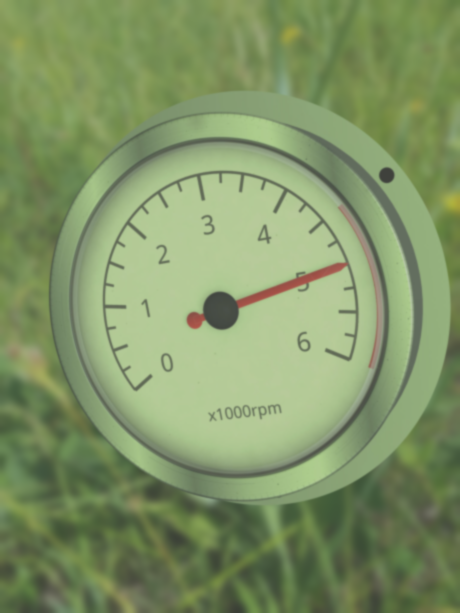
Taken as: value=5000 unit=rpm
